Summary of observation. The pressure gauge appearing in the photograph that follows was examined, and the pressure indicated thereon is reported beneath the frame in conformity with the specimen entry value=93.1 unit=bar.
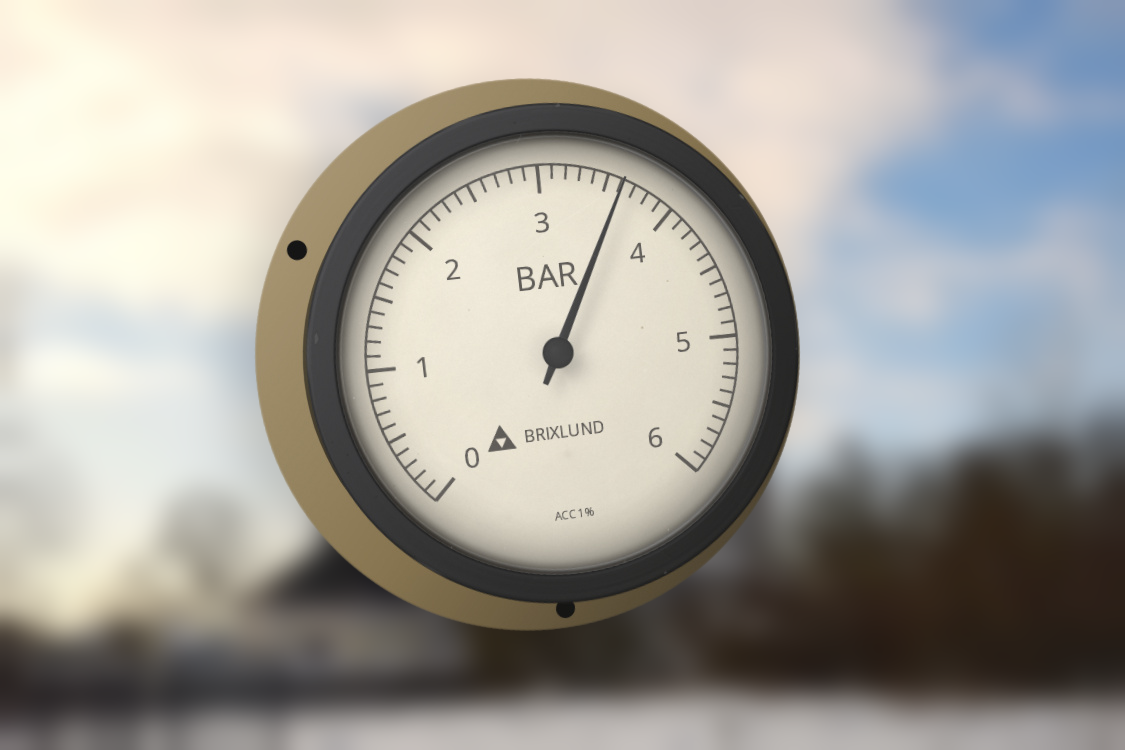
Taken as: value=3.6 unit=bar
